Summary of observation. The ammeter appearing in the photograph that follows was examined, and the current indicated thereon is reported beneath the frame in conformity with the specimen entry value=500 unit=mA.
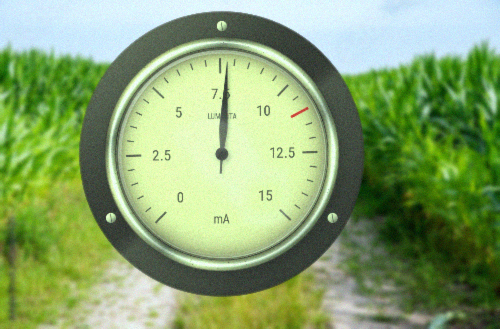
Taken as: value=7.75 unit=mA
